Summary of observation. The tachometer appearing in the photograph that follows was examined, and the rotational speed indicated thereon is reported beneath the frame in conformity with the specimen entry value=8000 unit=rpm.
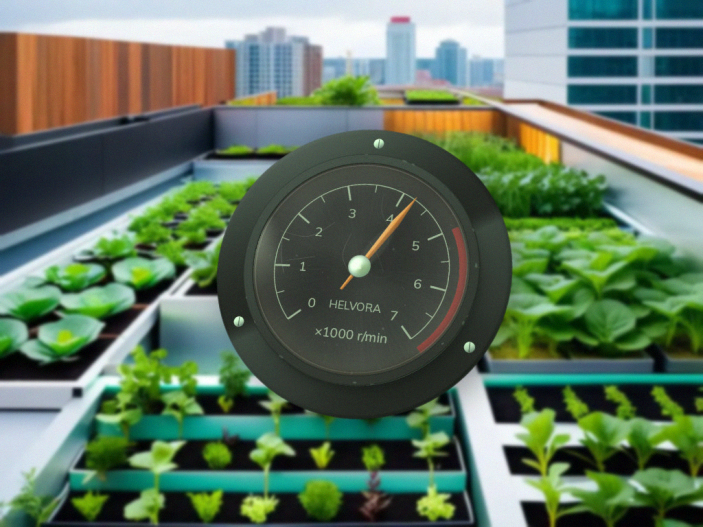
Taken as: value=4250 unit=rpm
